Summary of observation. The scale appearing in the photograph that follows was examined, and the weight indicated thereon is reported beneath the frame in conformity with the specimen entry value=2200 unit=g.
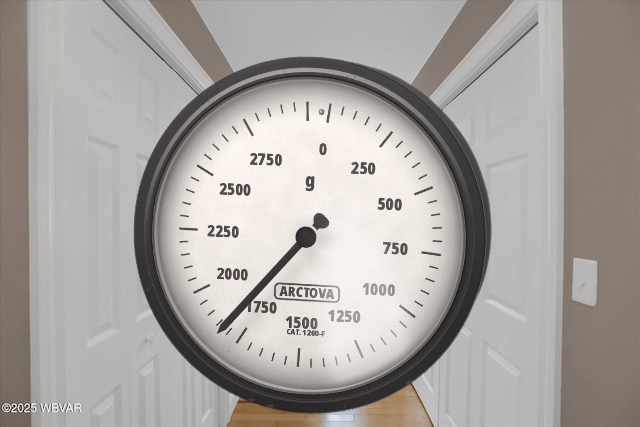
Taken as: value=1825 unit=g
